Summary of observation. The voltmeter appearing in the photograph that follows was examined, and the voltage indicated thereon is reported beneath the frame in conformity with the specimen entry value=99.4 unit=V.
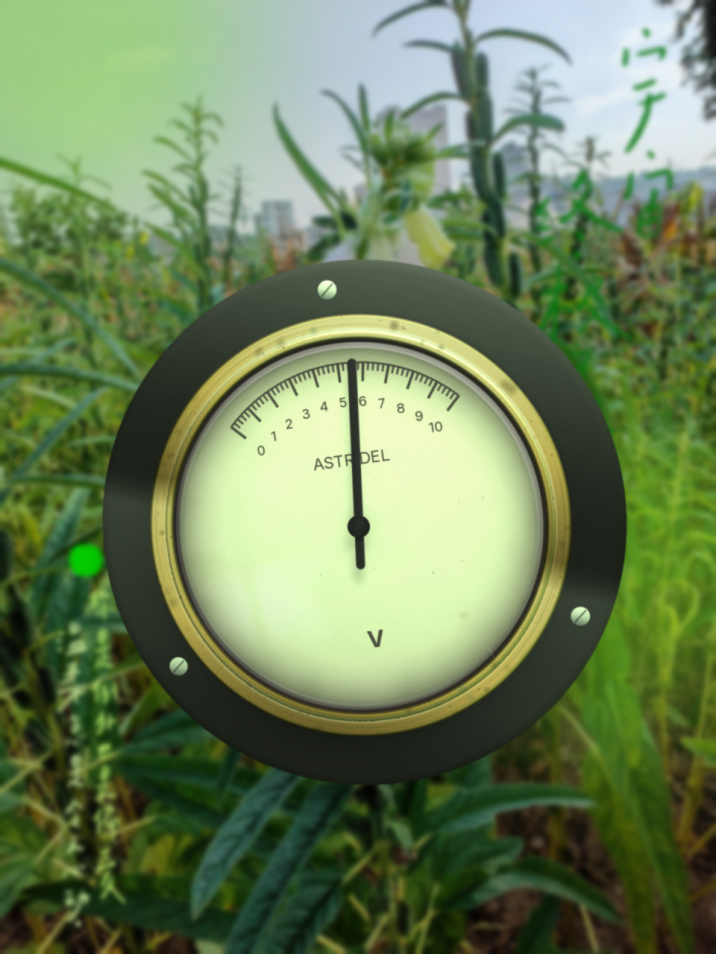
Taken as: value=5.6 unit=V
